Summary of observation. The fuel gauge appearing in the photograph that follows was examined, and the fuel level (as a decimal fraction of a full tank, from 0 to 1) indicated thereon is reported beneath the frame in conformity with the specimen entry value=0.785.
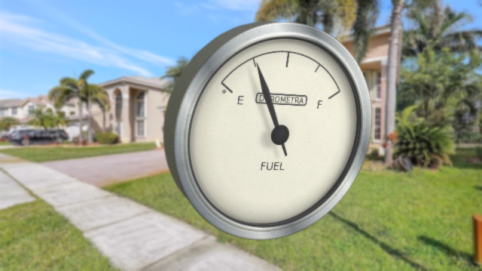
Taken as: value=0.25
